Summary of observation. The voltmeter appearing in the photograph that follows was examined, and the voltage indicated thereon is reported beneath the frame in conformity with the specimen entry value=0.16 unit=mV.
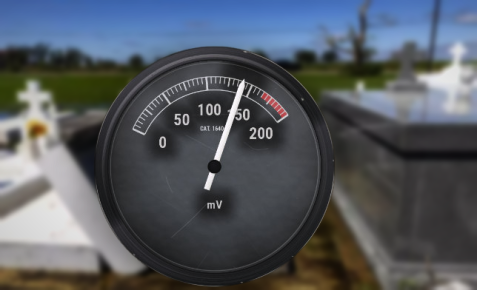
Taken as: value=140 unit=mV
